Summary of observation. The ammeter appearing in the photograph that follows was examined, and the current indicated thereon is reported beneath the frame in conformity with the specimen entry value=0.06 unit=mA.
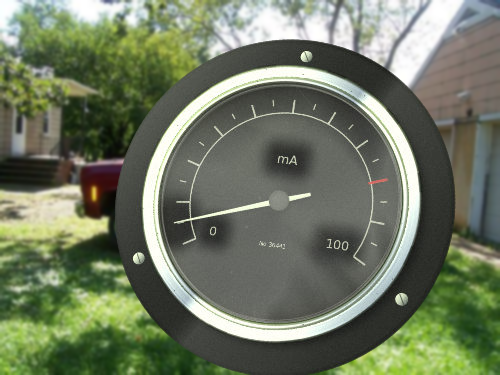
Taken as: value=5 unit=mA
